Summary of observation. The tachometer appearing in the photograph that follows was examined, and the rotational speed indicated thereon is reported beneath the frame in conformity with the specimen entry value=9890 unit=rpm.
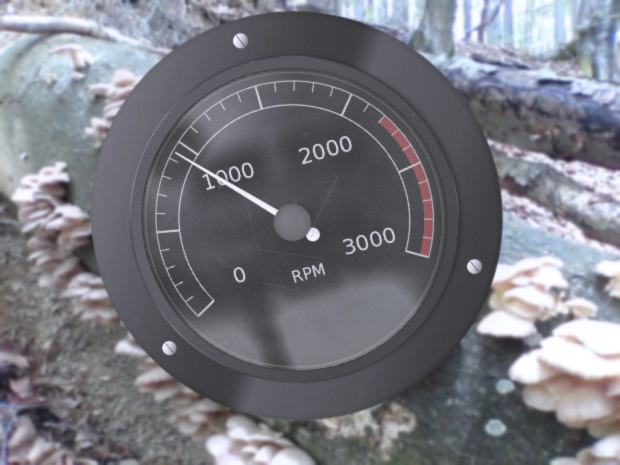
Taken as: value=950 unit=rpm
